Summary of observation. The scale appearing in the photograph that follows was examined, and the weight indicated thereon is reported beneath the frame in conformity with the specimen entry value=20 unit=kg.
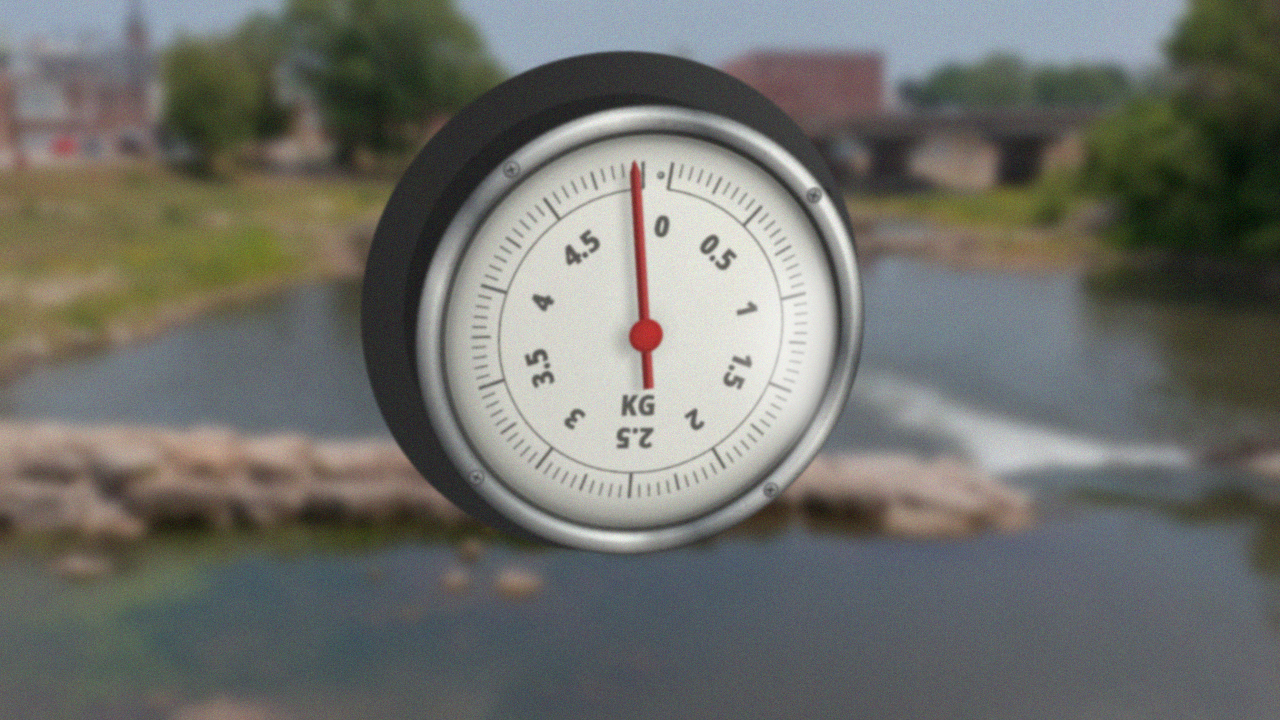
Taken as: value=4.95 unit=kg
